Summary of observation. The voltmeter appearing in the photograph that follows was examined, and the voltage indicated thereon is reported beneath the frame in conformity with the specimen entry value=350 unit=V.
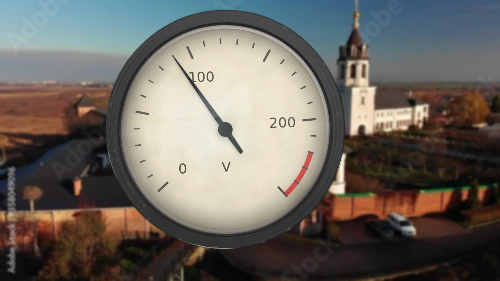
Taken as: value=90 unit=V
